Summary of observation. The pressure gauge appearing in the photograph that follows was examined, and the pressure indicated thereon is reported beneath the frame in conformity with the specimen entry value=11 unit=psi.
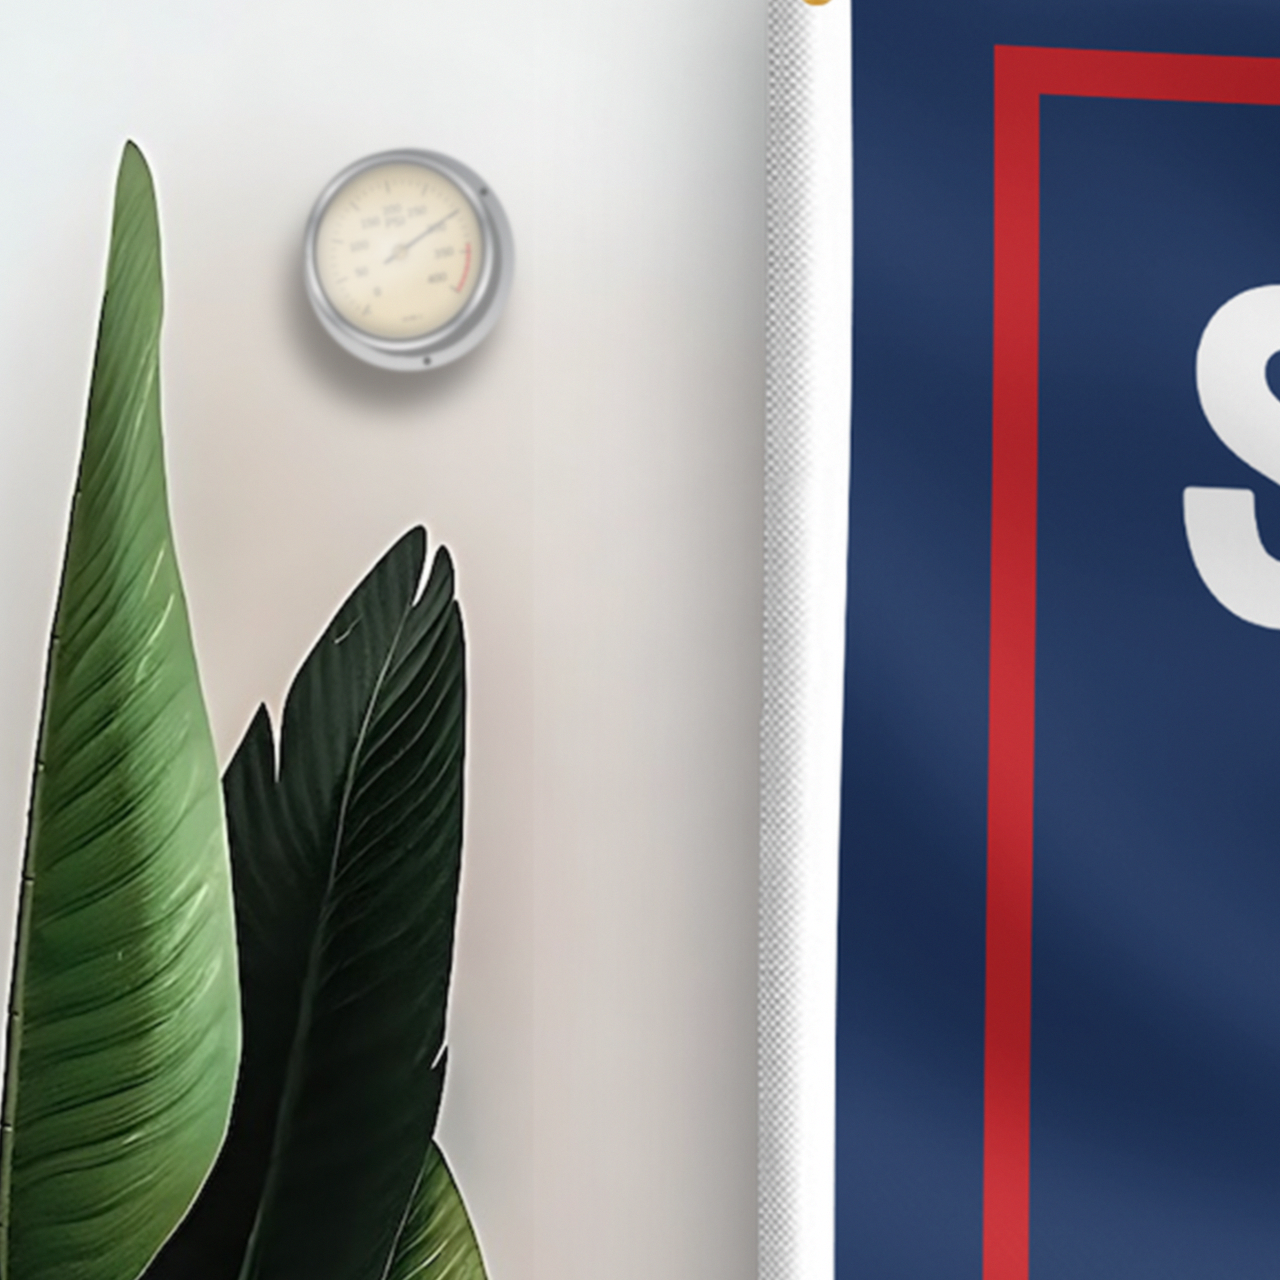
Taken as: value=300 unit=psi
